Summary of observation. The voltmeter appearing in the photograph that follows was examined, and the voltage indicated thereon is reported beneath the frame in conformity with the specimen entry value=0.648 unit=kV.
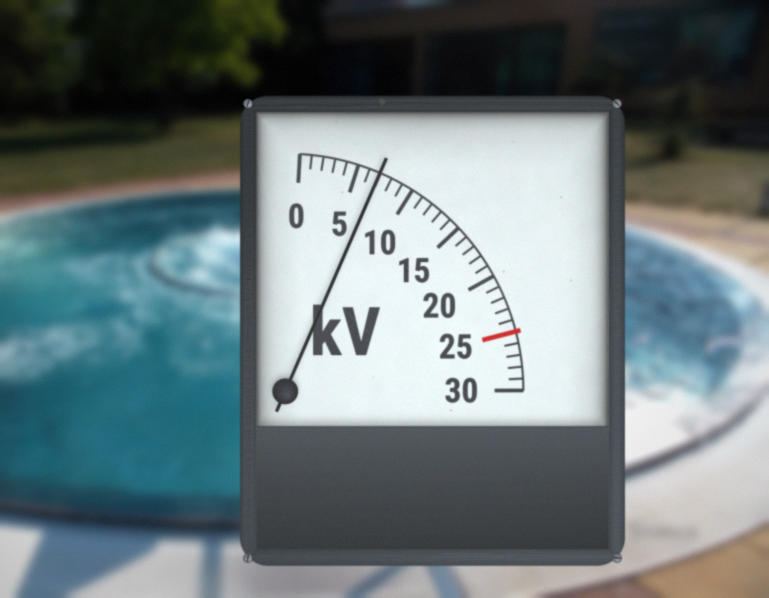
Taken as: value=7 unit=kV
